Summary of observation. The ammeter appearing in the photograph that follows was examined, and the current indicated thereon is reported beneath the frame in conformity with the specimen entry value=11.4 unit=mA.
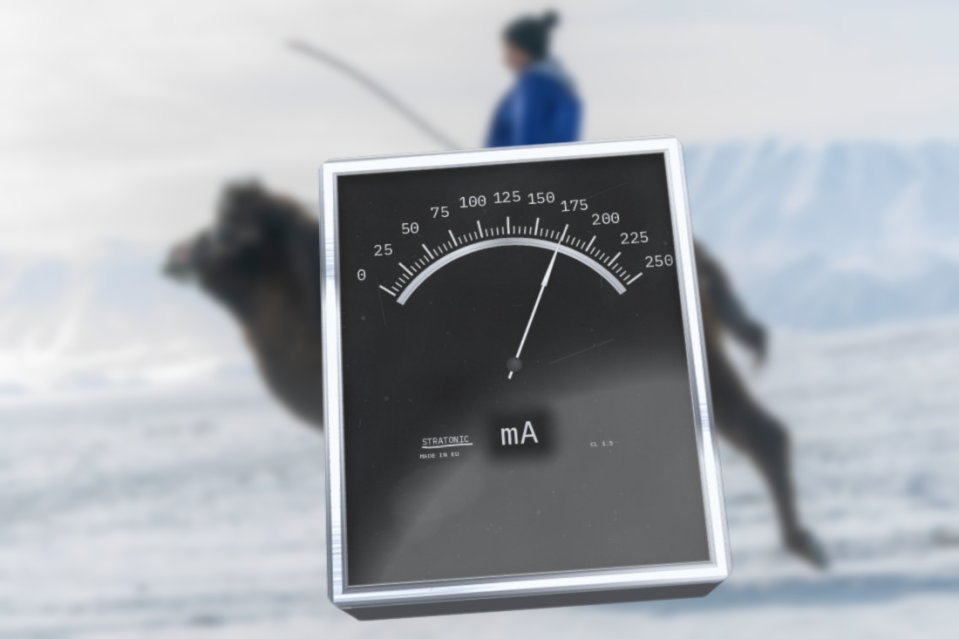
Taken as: value=175 unit=mA
